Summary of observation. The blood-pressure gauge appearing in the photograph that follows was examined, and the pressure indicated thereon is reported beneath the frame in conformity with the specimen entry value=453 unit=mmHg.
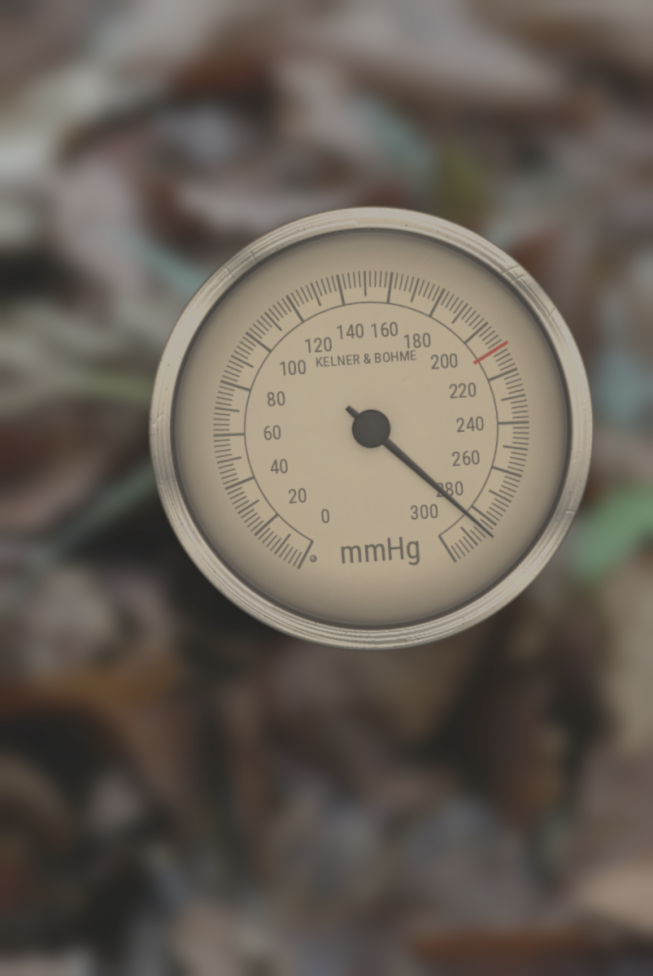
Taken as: value=284 unit=mmHg
